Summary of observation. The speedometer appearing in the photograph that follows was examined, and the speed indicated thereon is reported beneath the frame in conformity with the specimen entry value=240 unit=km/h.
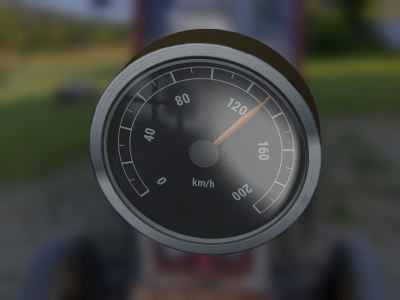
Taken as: value=130 unit=km/h
